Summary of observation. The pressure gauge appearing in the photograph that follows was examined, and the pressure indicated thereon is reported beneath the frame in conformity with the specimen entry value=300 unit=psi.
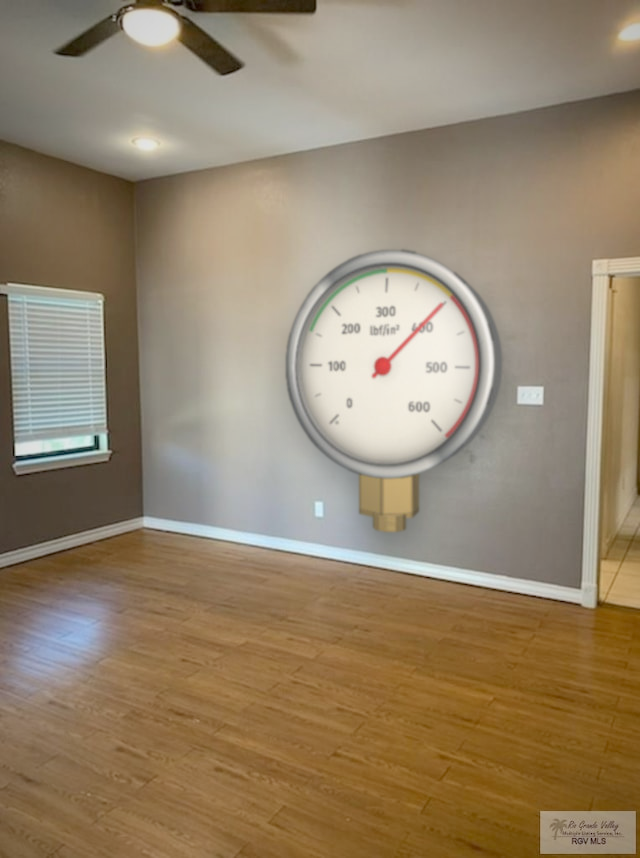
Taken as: value=400 unit=psi
